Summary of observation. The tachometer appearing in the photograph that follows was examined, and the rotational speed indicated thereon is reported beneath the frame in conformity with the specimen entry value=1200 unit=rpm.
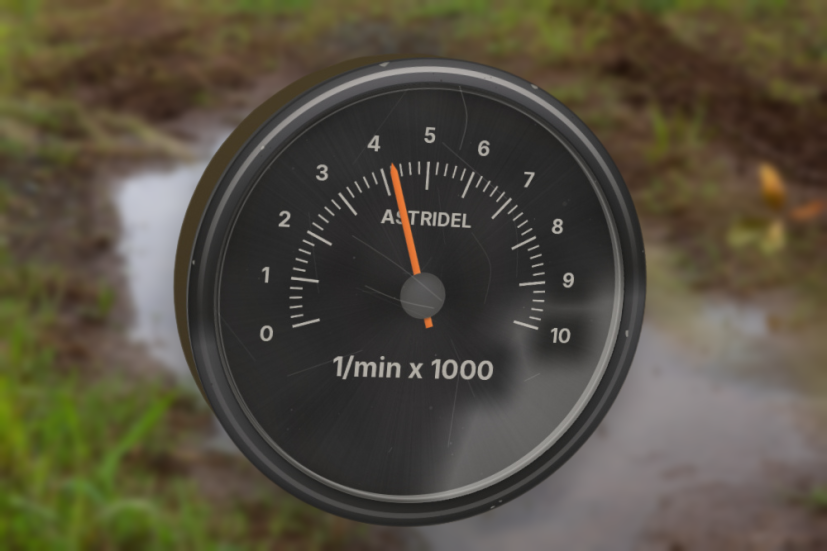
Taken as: value=4200 unit=rpm
